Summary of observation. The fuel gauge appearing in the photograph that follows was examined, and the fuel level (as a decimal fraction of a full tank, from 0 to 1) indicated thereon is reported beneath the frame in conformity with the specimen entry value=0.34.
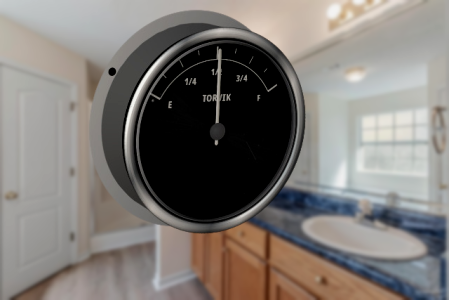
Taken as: value=0.5
